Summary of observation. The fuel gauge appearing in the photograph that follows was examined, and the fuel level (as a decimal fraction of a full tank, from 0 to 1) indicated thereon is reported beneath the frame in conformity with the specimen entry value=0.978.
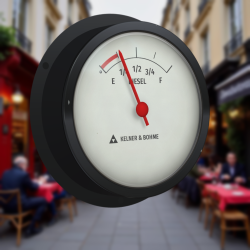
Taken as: value=0.25
